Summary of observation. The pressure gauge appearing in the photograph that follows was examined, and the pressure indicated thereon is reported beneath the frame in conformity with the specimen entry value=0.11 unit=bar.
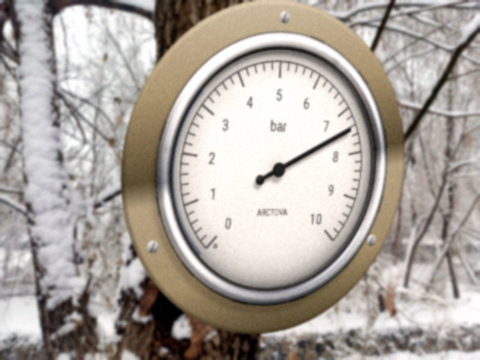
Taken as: value=7.4 unit=bar
